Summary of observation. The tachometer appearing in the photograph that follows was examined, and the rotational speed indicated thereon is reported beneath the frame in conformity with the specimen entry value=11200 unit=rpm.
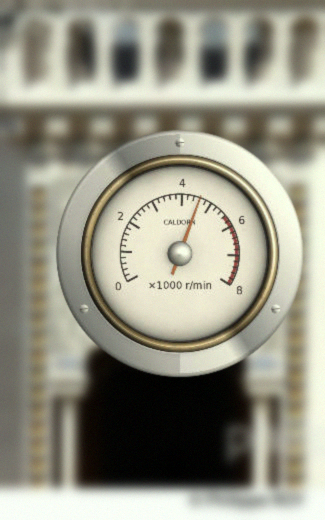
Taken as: value=4600 unit=rpm
